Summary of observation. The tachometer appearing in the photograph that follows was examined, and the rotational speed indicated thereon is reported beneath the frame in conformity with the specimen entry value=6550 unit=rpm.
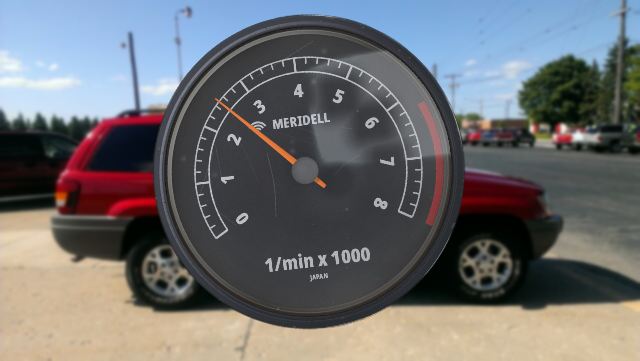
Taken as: value=2500 unit=rpm
